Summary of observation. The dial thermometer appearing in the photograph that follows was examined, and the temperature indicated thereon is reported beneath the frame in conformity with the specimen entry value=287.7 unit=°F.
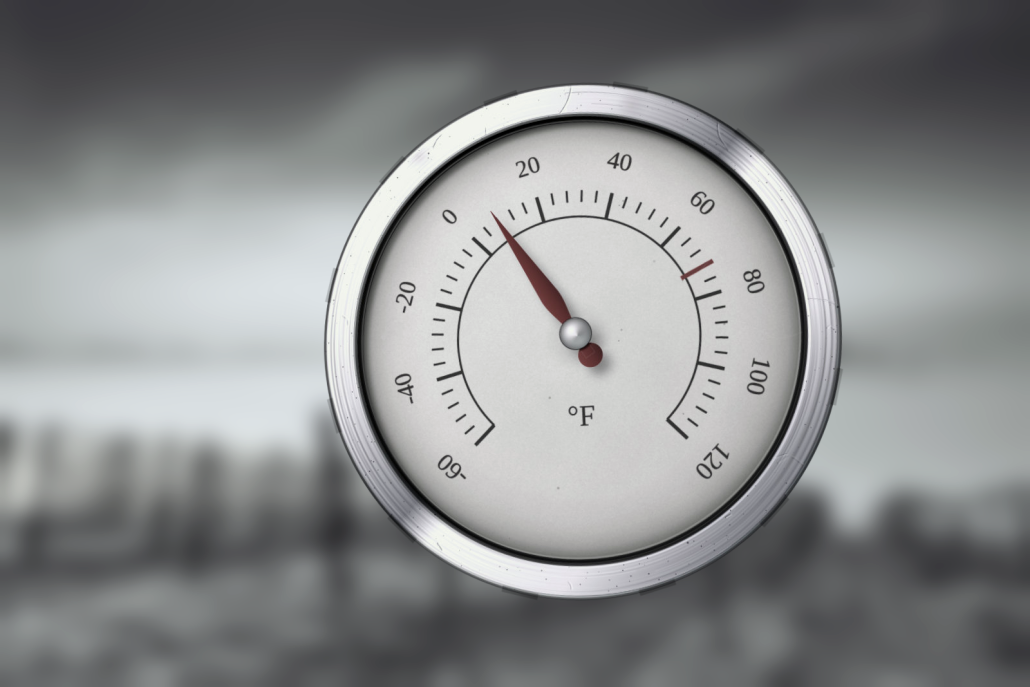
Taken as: value=8 unit=°F
